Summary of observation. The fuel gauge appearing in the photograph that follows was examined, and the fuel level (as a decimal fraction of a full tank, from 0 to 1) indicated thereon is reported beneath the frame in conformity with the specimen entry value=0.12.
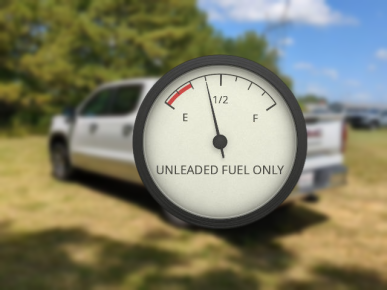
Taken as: value=0.375
